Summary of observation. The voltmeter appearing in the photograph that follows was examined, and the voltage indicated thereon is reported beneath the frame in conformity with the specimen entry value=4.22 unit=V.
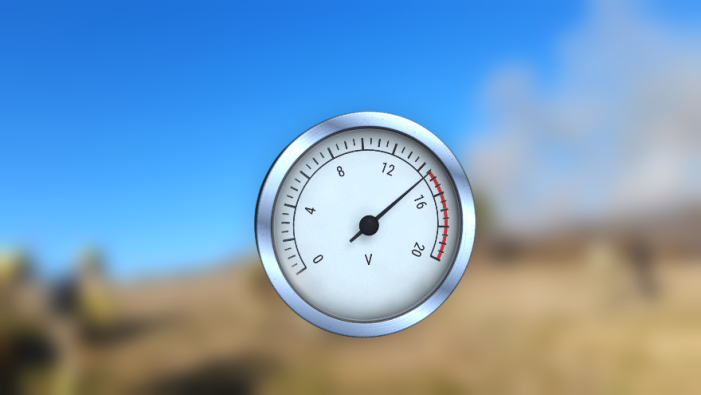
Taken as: value=14.5 unit=V
